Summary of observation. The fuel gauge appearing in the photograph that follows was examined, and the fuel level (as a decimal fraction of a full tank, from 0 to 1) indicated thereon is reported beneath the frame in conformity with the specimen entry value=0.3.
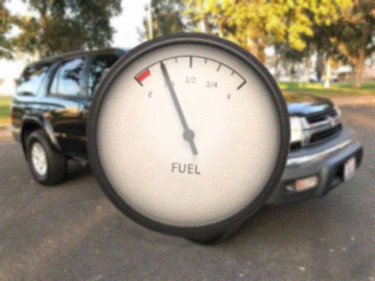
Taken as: value=0.25
